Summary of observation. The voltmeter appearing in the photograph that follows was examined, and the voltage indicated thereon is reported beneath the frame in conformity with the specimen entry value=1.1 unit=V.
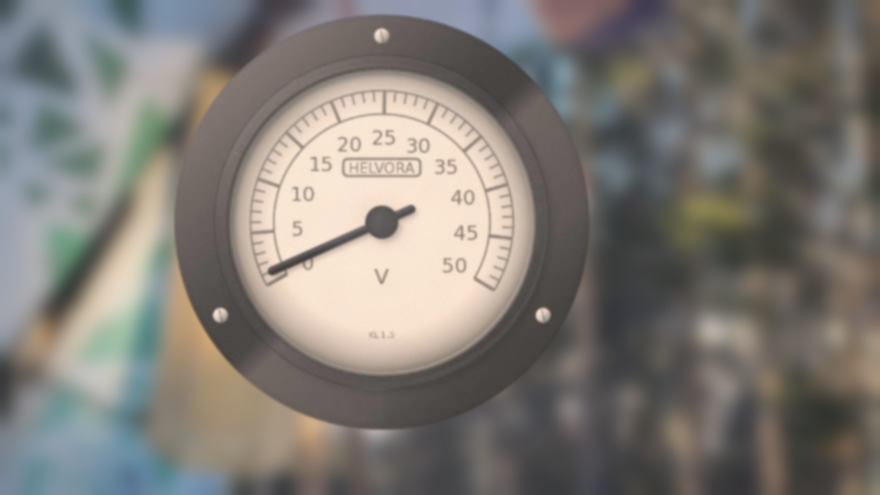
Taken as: value=1 unit=V
